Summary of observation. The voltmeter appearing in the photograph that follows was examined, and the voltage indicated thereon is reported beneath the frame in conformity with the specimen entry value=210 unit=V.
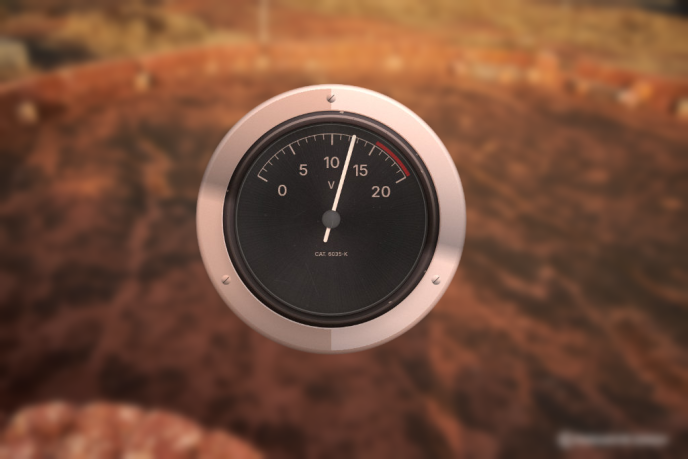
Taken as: value=12.5 unit=V
